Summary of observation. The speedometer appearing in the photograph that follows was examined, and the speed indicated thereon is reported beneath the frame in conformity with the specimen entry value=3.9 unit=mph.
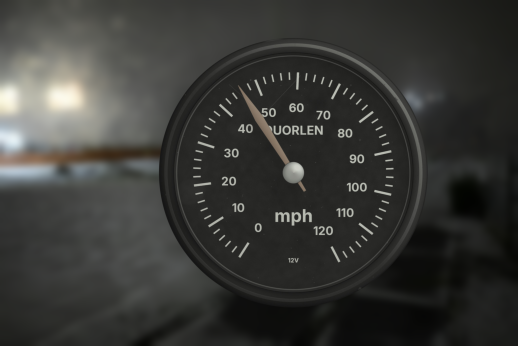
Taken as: value=46 unit=mph
